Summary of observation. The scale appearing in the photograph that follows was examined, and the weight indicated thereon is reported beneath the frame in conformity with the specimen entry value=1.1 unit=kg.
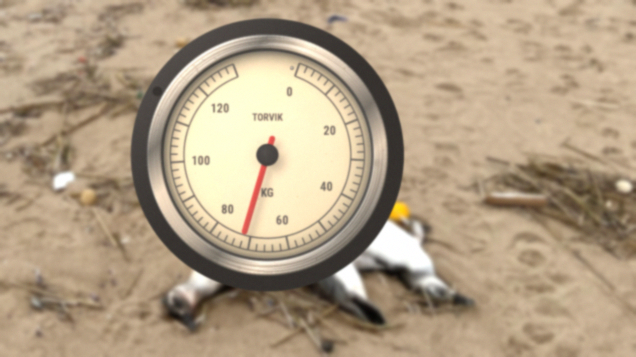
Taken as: value=72 unit=kg
